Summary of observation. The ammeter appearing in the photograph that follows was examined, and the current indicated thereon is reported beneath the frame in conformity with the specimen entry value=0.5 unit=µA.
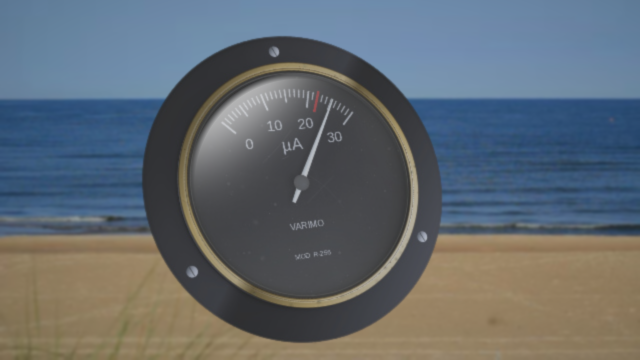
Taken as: value=25 unit=µA
